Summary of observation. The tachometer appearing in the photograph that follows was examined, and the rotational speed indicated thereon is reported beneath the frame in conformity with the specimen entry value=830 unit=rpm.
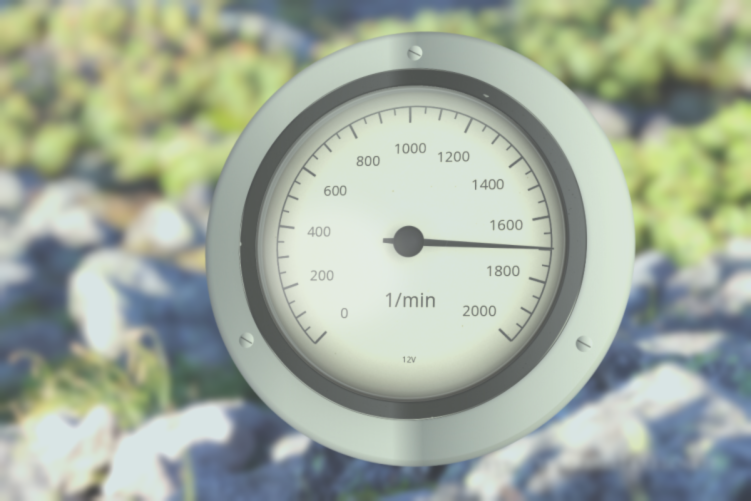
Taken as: value=1700 unit=rpm
